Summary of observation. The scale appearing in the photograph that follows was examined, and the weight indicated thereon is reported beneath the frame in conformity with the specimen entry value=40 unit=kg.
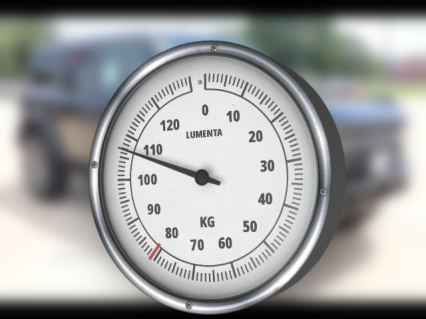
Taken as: value=107 unit=kg
